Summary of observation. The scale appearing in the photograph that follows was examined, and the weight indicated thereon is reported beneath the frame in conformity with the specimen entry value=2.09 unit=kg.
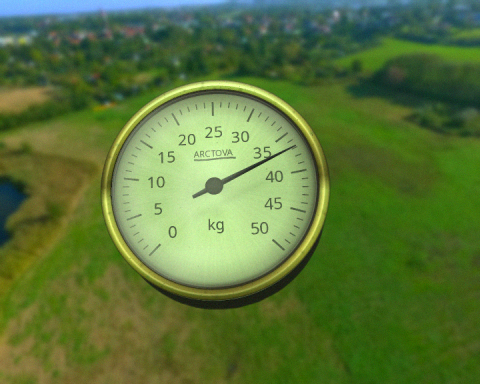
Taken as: value=37 unit=kg
